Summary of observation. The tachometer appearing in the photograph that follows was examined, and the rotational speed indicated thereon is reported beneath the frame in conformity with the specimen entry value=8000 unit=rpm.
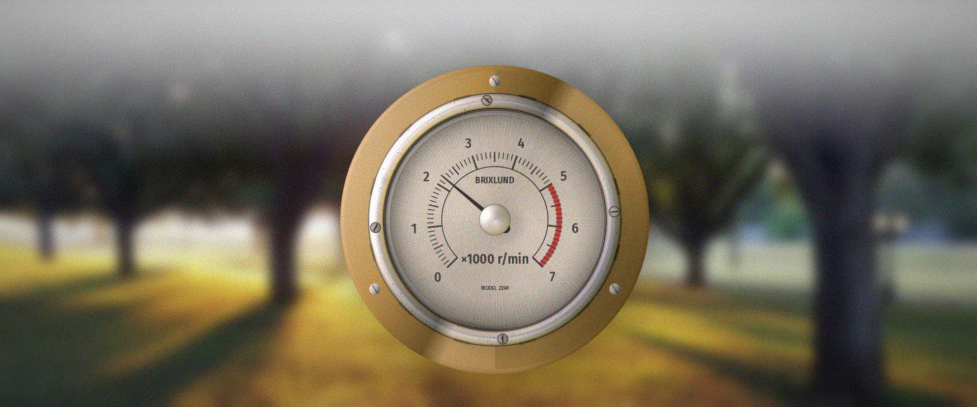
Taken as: value=2200 unit=rpm
